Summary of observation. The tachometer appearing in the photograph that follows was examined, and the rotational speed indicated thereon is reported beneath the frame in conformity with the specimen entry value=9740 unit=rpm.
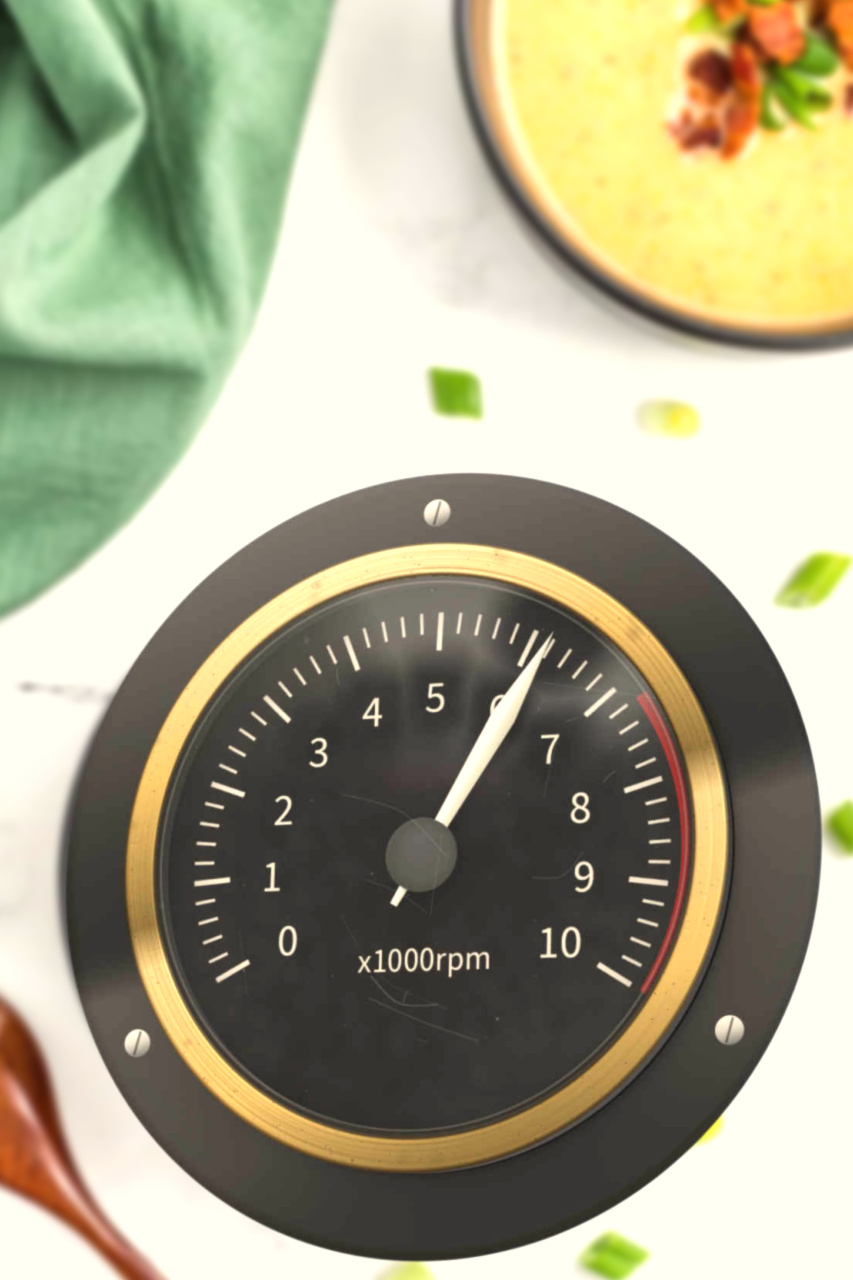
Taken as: value=6200 unit=rpm
